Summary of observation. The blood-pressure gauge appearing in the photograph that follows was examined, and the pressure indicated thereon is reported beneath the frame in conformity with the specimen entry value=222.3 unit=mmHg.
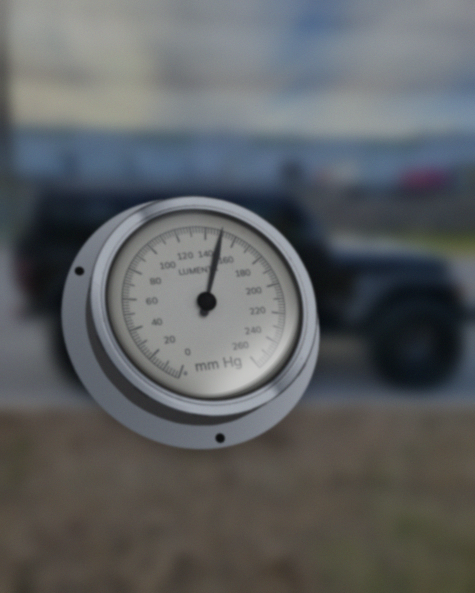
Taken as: value=150 unit=mmHg
